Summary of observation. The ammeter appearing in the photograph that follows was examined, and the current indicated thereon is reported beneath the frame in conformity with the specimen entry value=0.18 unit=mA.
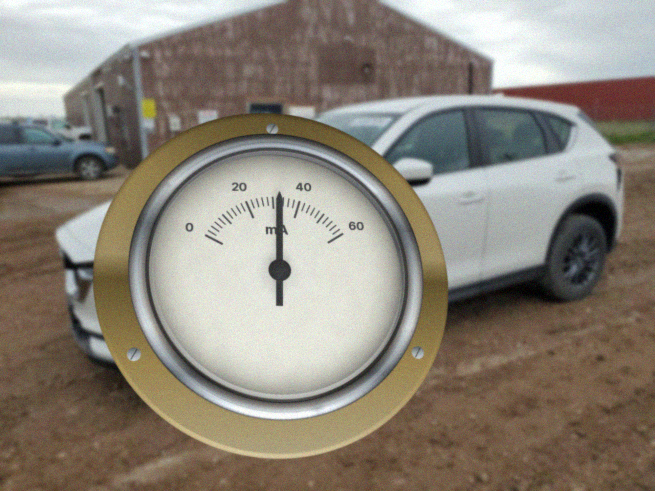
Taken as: value=32 unit=mA
